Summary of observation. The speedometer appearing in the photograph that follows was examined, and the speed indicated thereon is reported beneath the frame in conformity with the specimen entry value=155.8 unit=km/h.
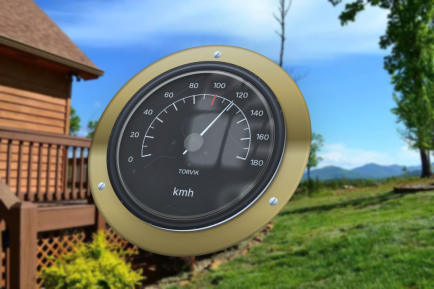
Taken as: value=120 unit=km/h
